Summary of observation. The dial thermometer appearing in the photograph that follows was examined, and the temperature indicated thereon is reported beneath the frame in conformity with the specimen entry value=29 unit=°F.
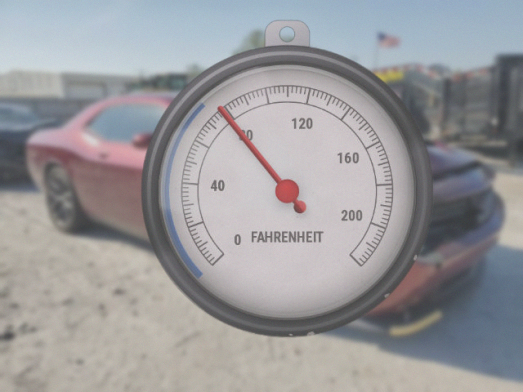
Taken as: value=78 unit=°F
